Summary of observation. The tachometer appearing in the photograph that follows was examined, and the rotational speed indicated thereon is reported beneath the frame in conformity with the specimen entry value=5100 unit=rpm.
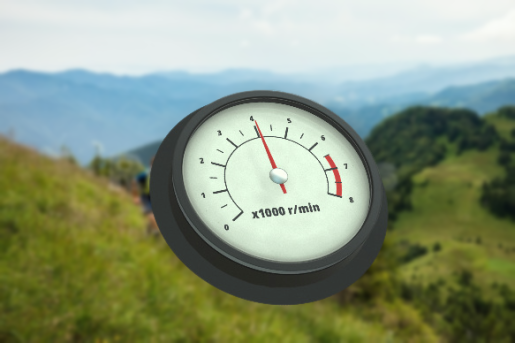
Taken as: value=4000 unit=rpm
